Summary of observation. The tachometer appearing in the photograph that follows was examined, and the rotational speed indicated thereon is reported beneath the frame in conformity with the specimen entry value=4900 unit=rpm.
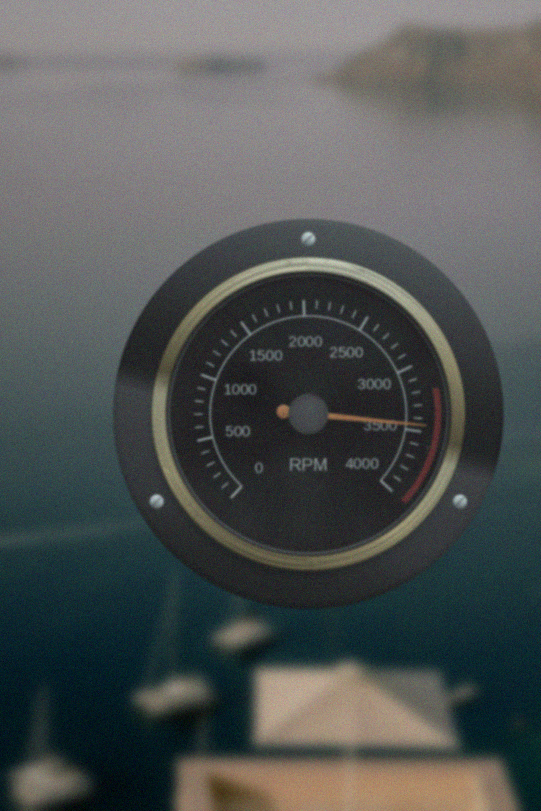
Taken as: value=3450 unit=rpm
